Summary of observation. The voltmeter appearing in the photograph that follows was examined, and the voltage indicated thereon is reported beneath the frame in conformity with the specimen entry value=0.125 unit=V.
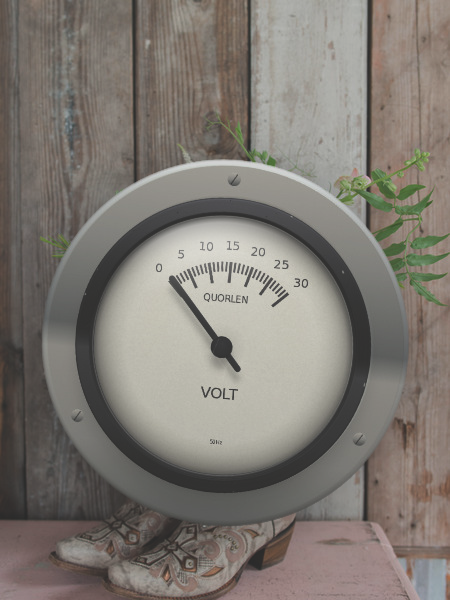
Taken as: value=1 unit=V
